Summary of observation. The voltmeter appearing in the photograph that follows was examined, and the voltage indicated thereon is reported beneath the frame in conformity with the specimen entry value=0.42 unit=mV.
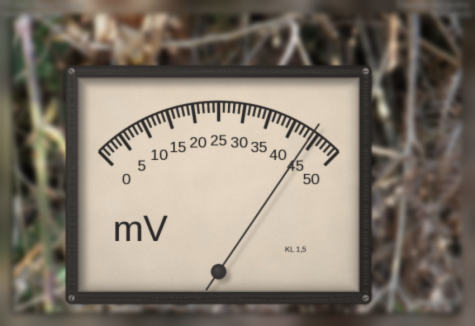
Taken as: value=44 unit=mV
